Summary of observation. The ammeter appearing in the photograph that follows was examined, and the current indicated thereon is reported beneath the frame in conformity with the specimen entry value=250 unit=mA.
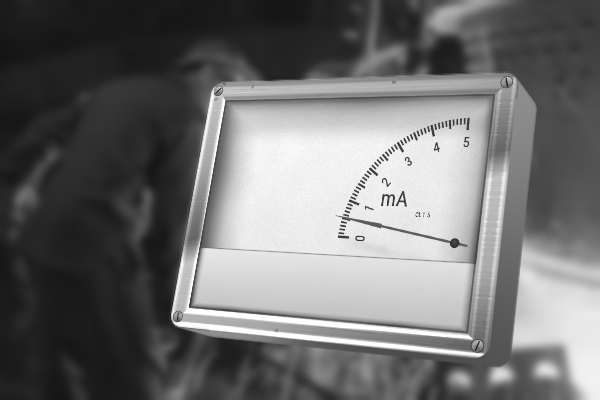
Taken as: value=0.5 unit=mA
